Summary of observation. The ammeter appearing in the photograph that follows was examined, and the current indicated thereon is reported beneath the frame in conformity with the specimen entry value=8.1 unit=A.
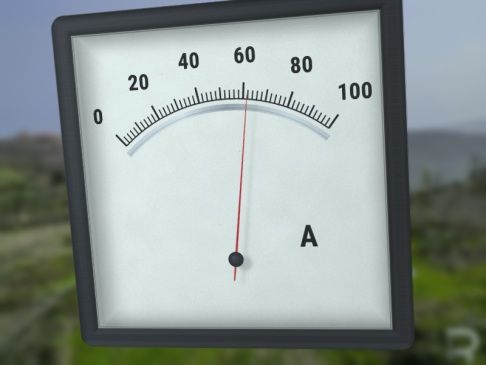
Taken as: value=62 unit=A
